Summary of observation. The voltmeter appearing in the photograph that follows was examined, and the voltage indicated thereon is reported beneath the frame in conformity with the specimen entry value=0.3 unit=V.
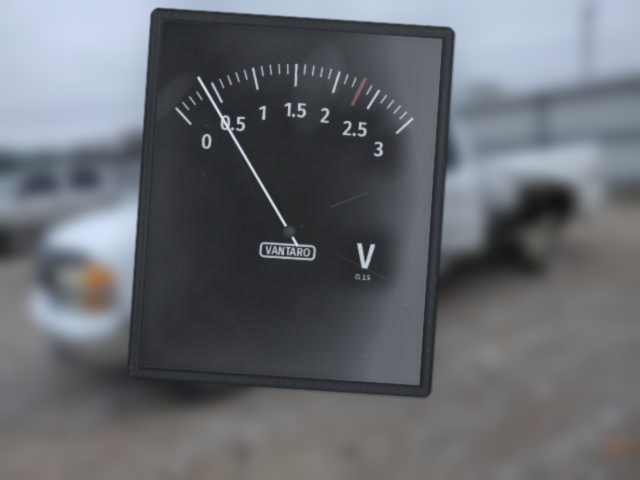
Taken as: value=0.4 unit=V
